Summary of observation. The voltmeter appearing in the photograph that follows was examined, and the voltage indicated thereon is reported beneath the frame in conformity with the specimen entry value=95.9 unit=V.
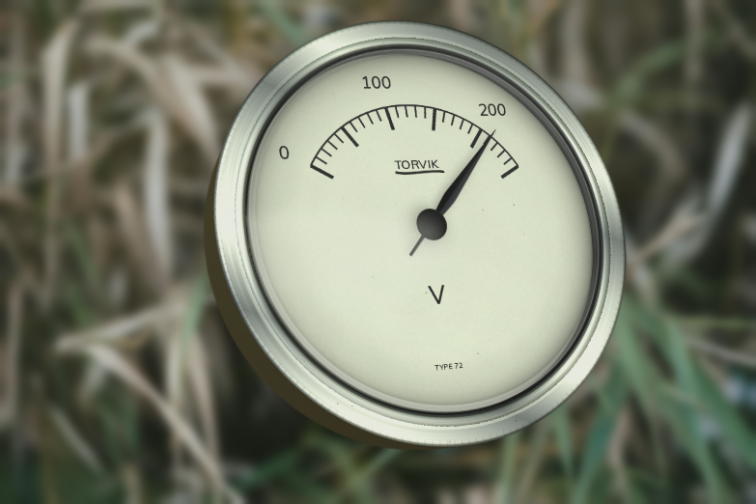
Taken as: value=210 unit=V
